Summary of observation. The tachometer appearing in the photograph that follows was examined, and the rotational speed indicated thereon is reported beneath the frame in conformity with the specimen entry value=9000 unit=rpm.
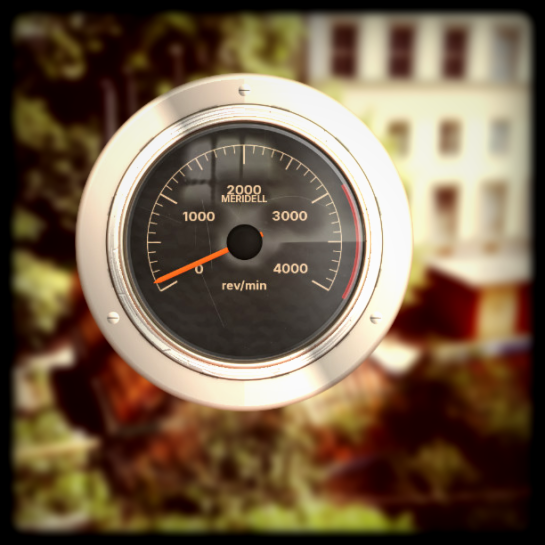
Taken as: value=100 unit=rpm
